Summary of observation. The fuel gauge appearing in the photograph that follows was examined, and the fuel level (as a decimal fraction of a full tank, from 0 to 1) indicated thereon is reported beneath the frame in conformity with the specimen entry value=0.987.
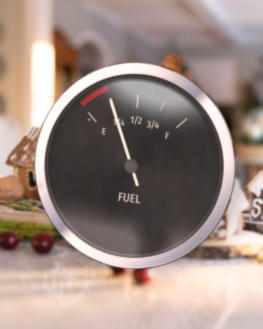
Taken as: value=0.25
